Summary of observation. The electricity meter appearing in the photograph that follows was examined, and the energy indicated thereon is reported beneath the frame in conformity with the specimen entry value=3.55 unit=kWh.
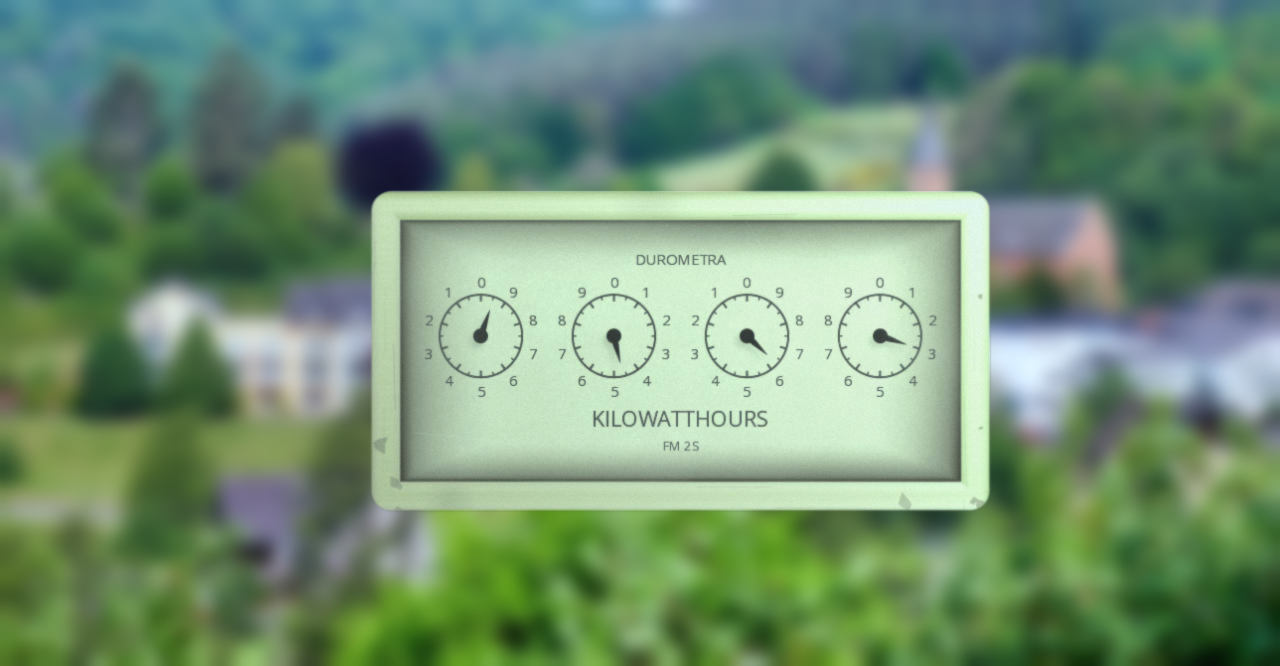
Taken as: value=9463 unit=kWh
